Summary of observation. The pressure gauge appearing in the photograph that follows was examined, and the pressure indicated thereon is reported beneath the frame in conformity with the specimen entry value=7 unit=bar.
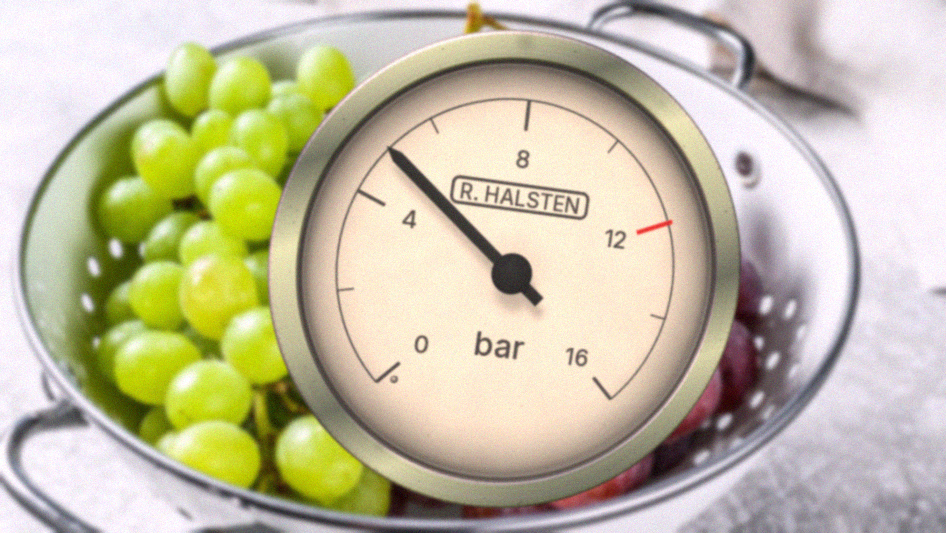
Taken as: value=5 unit=bar
